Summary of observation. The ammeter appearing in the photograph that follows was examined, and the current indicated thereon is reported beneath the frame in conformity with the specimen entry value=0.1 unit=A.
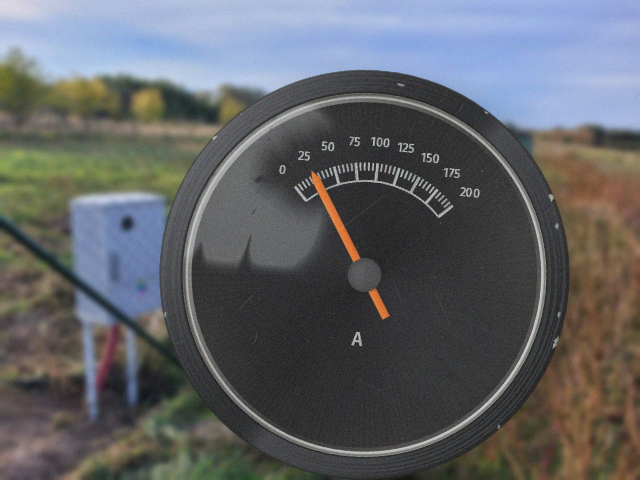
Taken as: value=25 unit=A
